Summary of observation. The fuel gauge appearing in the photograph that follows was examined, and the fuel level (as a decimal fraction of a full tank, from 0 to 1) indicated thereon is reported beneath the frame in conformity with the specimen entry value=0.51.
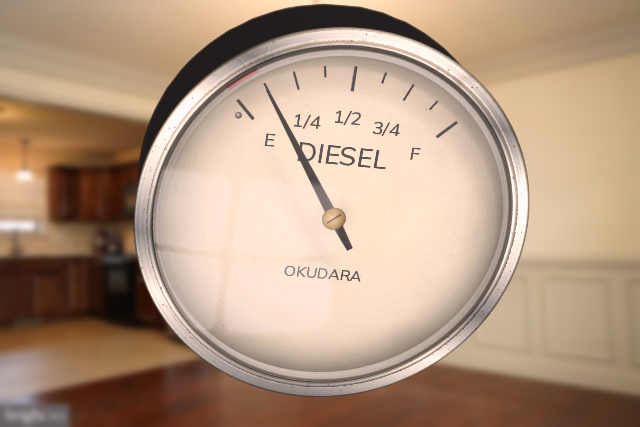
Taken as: value=0.125
